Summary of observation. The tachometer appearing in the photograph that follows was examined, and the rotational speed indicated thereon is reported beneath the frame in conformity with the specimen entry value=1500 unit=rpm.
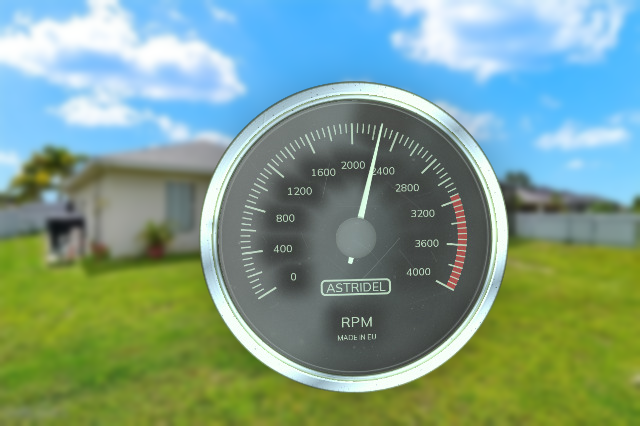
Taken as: value=2250 unit=rpm
